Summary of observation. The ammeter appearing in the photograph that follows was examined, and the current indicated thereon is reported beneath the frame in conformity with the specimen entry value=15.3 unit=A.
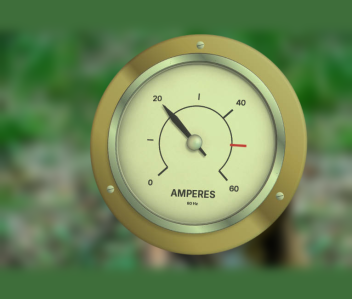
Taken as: value=20 unit=A
